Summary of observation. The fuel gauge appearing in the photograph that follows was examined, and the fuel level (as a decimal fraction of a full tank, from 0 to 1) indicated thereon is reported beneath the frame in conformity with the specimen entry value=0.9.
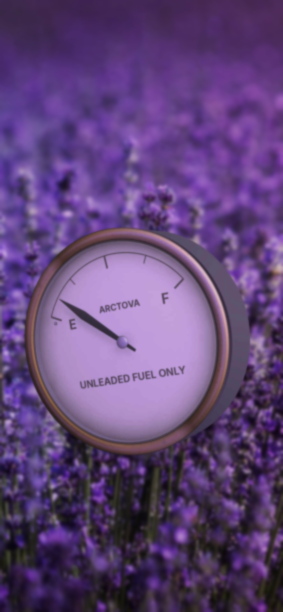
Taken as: value=0.125
